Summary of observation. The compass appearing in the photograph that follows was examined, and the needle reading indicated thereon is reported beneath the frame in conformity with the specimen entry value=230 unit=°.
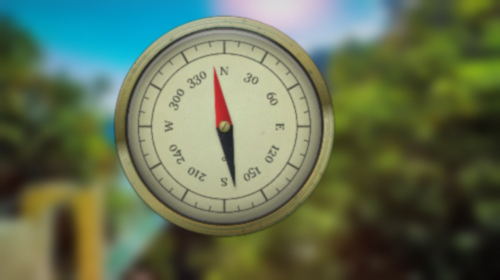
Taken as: value=350 unit=°
